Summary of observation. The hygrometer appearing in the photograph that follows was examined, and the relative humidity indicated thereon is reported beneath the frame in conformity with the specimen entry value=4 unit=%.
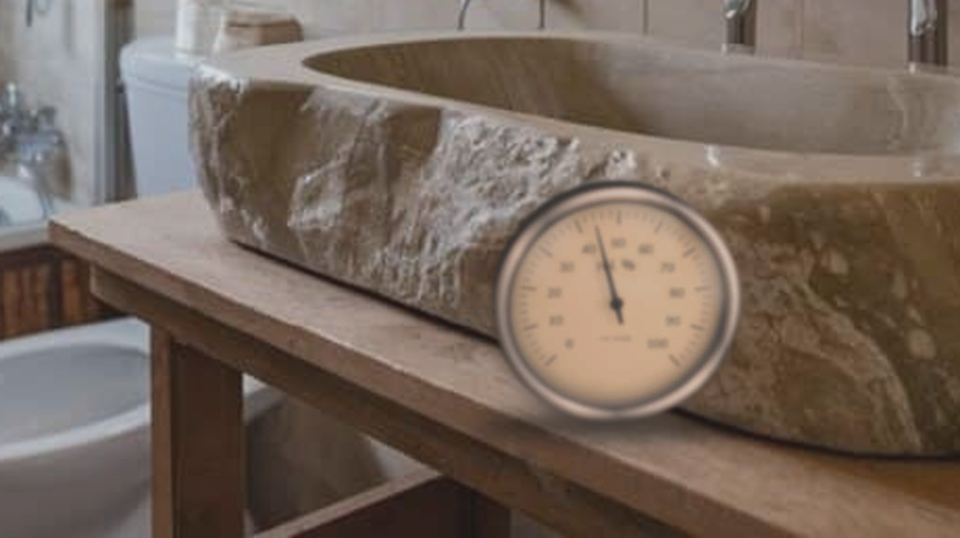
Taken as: value=44 unit=%
